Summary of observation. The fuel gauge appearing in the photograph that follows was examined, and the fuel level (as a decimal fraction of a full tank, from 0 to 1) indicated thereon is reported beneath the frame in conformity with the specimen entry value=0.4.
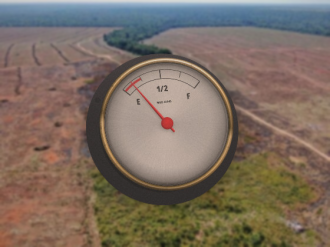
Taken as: value=0.125
